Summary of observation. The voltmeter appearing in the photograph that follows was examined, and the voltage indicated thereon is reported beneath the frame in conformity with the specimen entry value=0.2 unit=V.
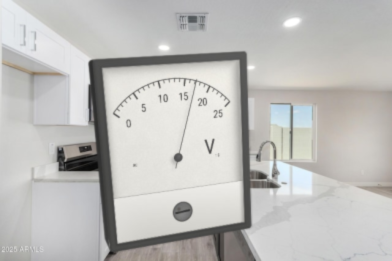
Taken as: value=17 unit=V
